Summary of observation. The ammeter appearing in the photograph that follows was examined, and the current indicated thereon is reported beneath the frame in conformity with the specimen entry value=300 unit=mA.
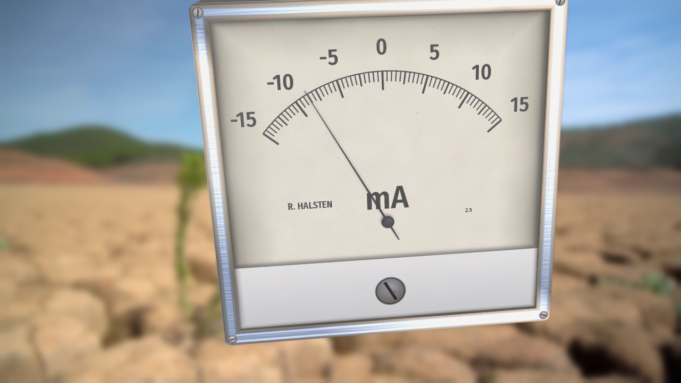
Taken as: value=-8.5 unit=mA
